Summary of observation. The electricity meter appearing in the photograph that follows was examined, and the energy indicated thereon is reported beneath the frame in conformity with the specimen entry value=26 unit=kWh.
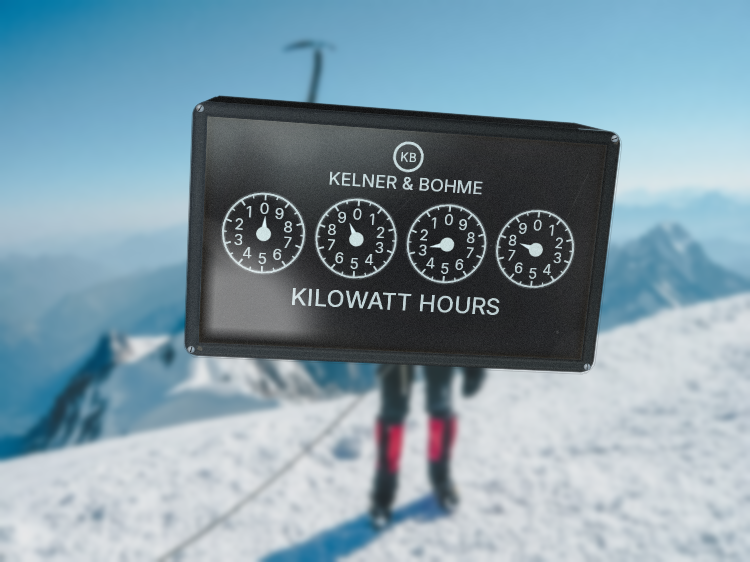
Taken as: value=9928 unit=kWh
